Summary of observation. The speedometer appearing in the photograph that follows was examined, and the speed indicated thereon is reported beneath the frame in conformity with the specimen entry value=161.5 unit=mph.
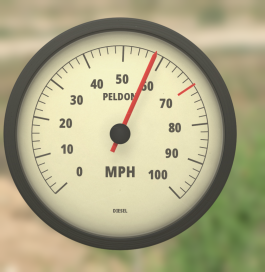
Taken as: value=58 unit=mph
